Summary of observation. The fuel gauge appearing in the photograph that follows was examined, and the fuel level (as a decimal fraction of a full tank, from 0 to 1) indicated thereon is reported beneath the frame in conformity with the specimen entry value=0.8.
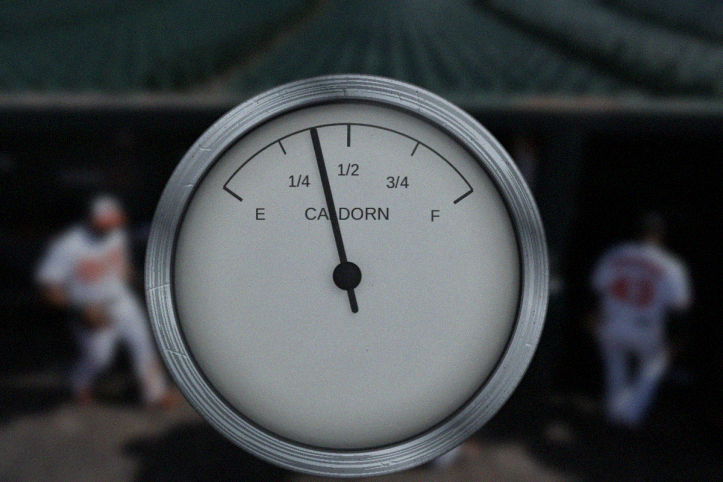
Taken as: value=0.375
